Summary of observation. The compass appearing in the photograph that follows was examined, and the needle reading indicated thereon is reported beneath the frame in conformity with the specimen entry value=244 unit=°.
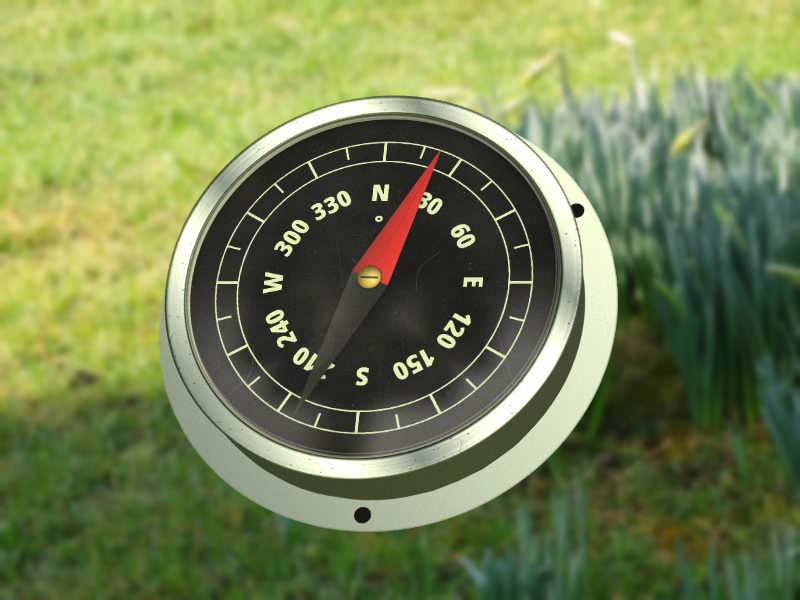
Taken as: value=22.5 unit=°
